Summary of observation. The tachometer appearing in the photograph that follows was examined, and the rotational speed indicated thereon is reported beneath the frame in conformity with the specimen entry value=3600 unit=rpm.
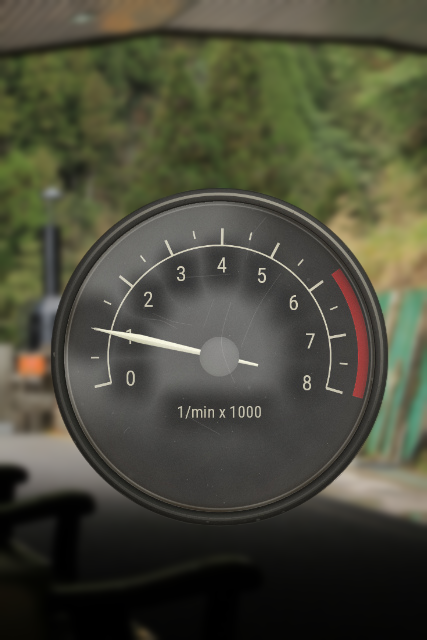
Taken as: value=1000 unit=rpm
